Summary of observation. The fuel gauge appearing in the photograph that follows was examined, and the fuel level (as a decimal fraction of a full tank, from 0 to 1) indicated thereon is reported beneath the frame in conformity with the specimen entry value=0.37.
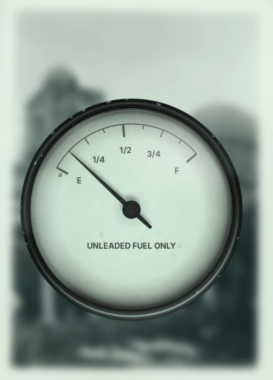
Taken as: value=0.125
